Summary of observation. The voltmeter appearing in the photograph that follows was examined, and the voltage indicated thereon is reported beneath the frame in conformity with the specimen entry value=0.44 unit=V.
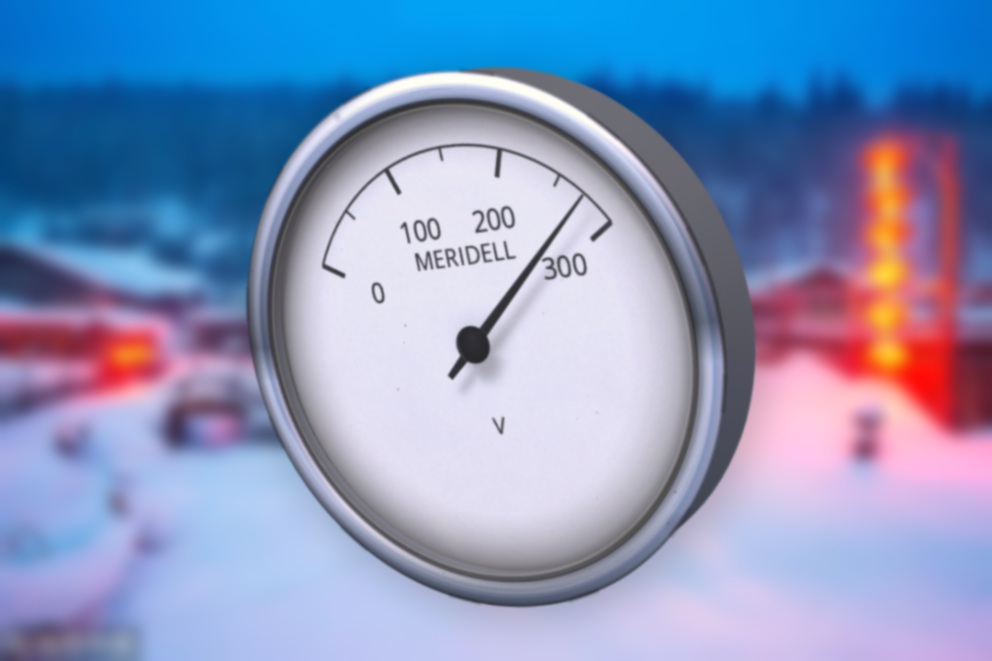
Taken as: value=275 unit=V
